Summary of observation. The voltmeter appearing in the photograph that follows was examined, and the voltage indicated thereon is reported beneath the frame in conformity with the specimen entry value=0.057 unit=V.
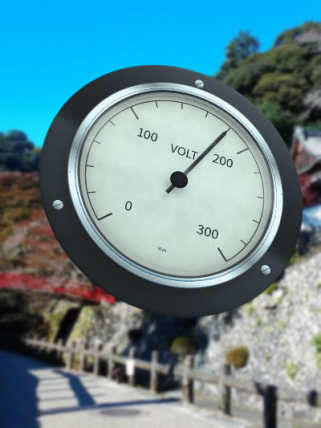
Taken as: value=180 unit=V
